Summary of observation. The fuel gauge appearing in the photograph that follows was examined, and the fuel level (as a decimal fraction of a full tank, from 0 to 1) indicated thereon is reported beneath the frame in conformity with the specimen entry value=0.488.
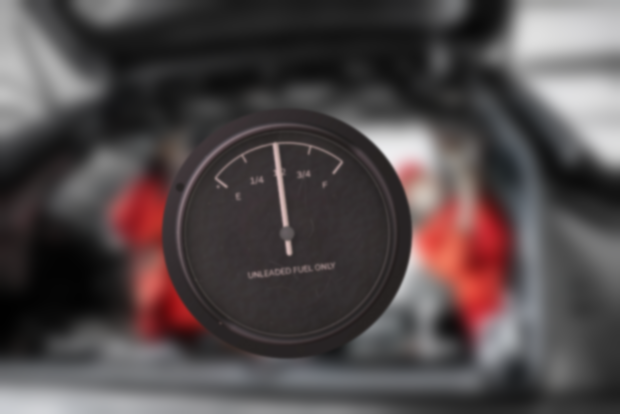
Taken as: value=0.5
